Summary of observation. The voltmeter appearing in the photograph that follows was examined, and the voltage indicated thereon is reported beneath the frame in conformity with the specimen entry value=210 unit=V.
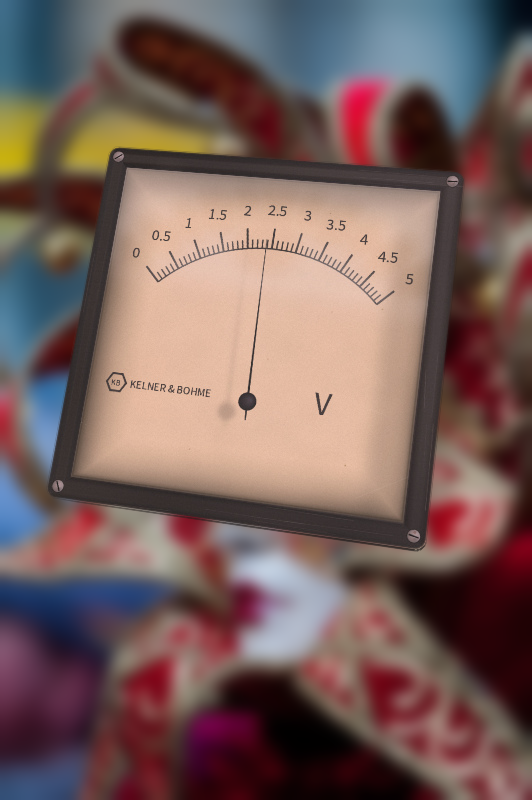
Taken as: value=2.4 unit=V
